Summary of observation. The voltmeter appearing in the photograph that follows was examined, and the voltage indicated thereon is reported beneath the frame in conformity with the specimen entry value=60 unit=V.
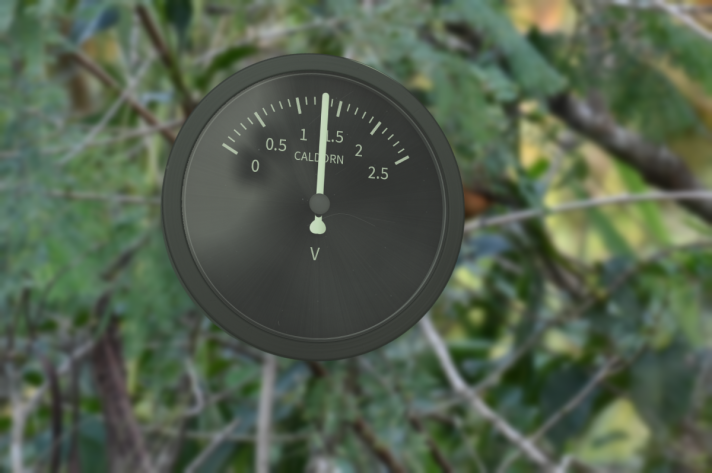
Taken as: value=1.3 unit=V
